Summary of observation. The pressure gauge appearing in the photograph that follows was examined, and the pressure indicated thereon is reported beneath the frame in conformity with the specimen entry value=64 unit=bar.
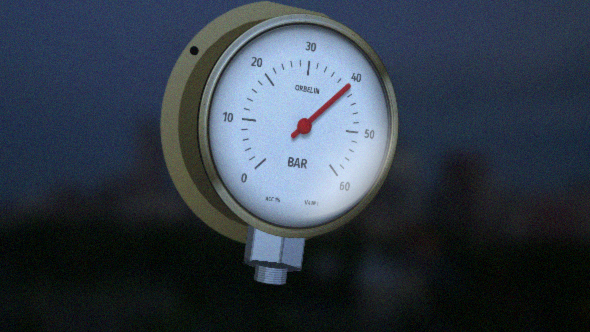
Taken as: value=40 unit=bar
